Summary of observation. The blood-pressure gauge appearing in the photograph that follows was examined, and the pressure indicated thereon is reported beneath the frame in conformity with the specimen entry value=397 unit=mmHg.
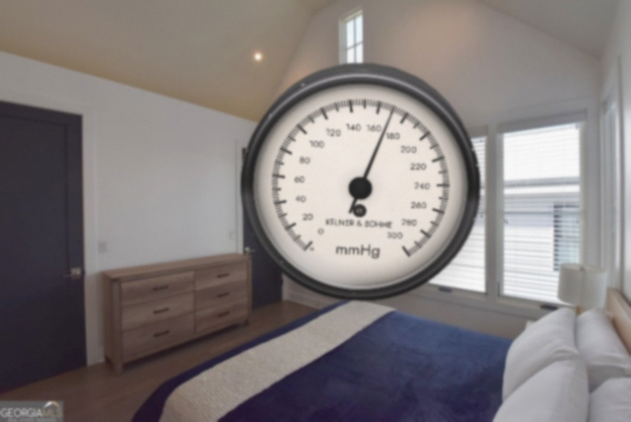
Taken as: value=170 unit=mmHg
